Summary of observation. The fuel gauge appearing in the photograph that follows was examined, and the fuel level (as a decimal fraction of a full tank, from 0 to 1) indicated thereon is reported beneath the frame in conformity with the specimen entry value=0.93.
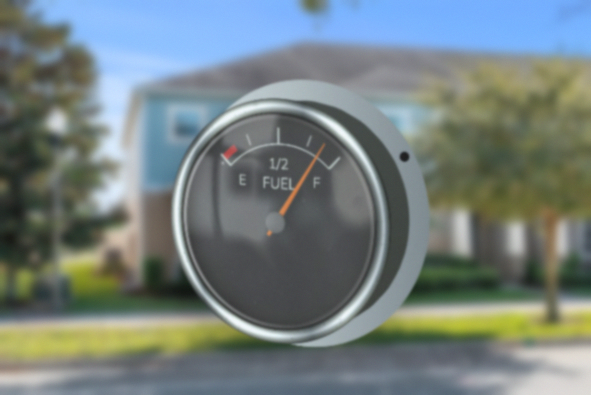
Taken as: value=0.875
